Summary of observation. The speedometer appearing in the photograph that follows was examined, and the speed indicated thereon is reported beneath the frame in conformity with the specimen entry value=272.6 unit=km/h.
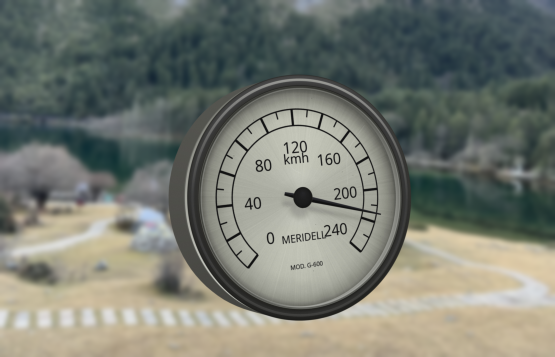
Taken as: value=215 unit=km/h
